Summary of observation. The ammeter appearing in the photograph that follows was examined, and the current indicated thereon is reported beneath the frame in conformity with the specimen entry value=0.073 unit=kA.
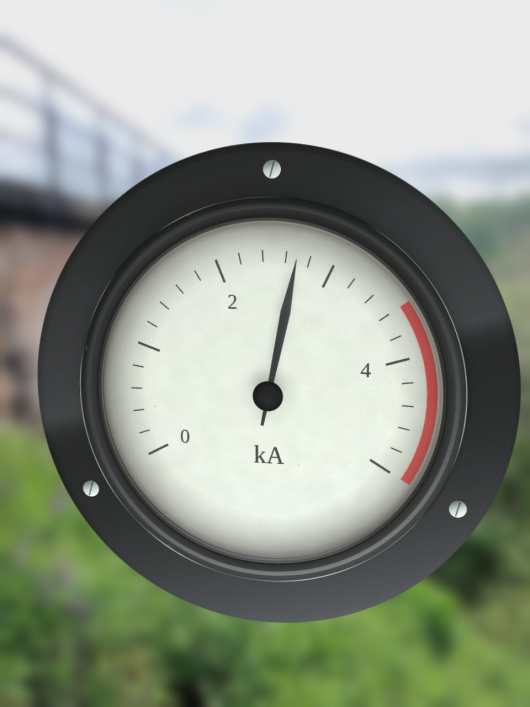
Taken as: value=2.7 unit=kA
